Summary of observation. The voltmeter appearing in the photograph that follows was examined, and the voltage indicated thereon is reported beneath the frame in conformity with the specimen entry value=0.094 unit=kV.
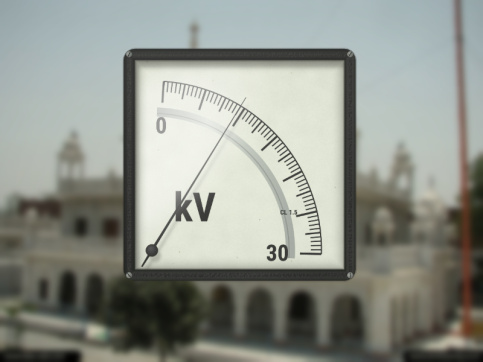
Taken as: value=9.5 unit=kV
